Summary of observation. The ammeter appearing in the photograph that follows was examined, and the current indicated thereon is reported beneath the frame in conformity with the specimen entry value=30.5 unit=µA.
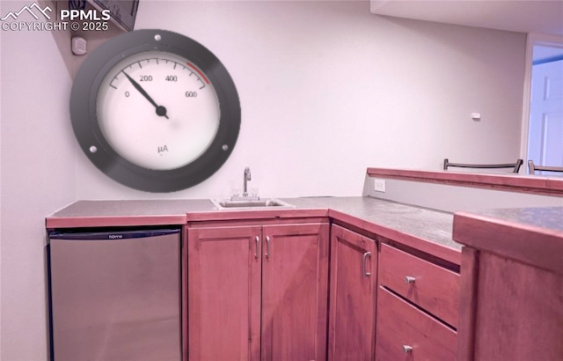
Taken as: value=100 unit=µA
